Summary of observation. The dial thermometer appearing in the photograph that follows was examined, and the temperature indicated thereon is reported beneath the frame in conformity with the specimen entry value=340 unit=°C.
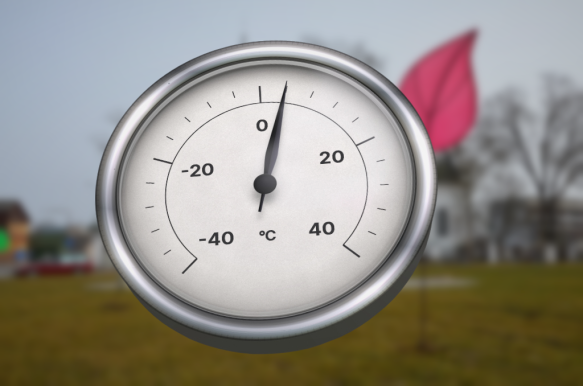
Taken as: value=4 unit=°C
